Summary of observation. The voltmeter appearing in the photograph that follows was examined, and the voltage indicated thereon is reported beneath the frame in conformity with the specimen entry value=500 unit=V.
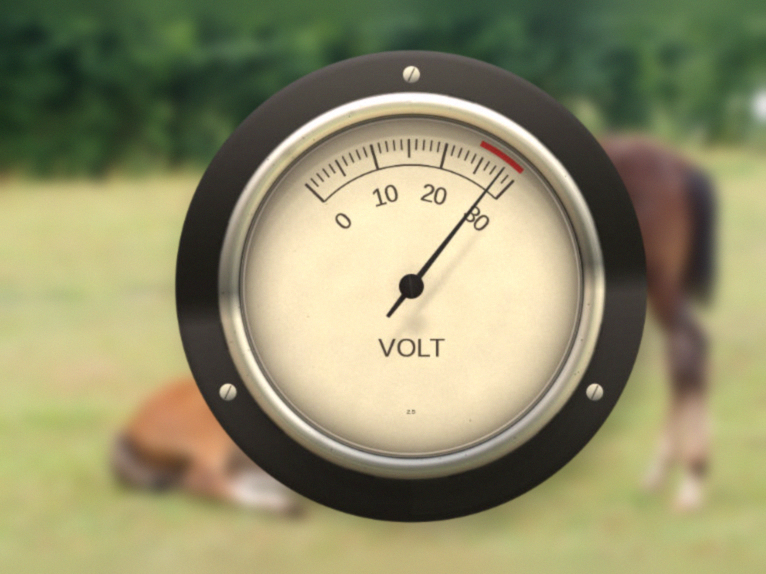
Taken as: value=28 unit=V
